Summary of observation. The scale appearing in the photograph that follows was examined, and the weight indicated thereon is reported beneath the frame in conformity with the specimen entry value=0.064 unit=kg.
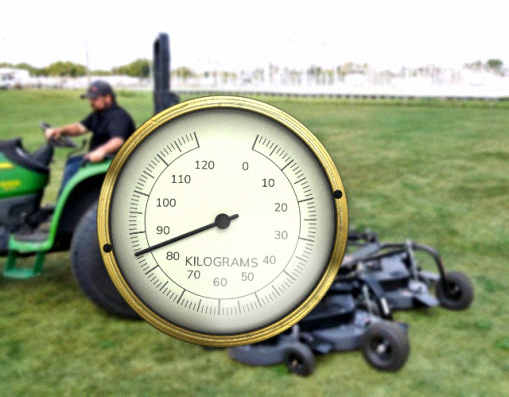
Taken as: value=85 unit=kg
